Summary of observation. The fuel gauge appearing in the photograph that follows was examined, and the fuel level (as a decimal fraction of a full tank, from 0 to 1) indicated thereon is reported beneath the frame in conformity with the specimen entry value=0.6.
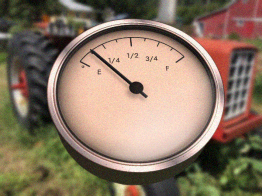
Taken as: value=0.125
